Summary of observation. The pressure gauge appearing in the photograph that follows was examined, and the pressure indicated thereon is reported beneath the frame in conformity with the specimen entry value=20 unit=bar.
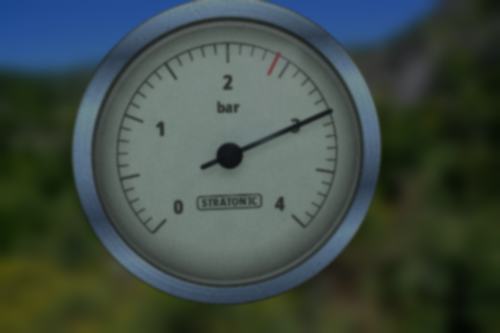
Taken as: value=3 unit=bar
